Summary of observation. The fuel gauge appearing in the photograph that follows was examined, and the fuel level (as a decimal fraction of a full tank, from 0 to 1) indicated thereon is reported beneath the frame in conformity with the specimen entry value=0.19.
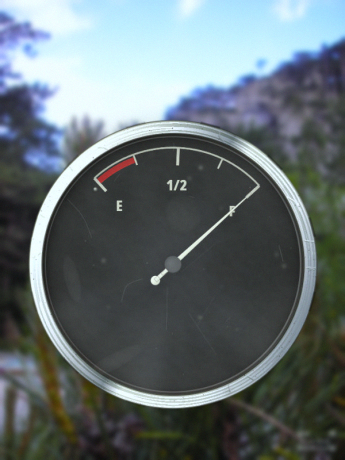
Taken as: value=1
